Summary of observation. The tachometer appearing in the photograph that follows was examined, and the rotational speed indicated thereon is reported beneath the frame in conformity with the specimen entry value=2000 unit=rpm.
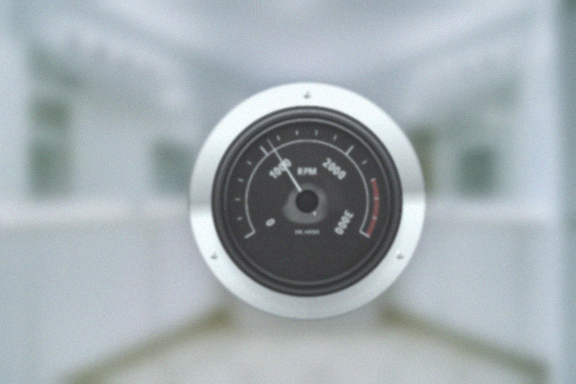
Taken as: value=1100 unit=rpm
